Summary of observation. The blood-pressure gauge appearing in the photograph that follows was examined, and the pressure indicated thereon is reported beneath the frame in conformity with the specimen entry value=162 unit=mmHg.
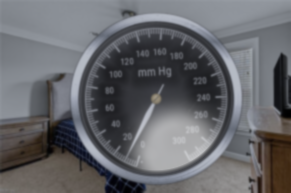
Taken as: value=10 unit=mmHg
